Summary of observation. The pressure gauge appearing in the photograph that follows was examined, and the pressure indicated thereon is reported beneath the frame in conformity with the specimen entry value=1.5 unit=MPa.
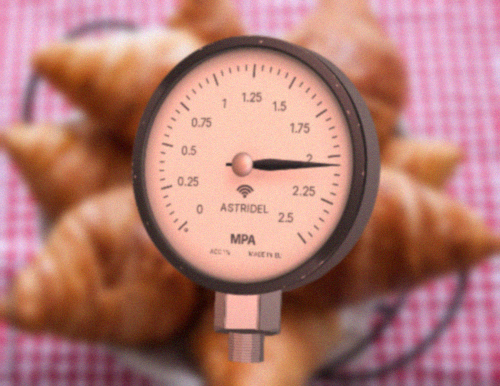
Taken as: value=2.05 unit=MPa
